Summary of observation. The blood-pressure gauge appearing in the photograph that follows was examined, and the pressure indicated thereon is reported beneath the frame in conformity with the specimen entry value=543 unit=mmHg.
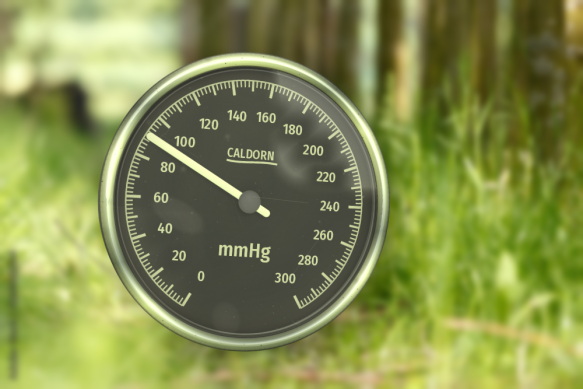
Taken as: value=90 unit=mmHg
